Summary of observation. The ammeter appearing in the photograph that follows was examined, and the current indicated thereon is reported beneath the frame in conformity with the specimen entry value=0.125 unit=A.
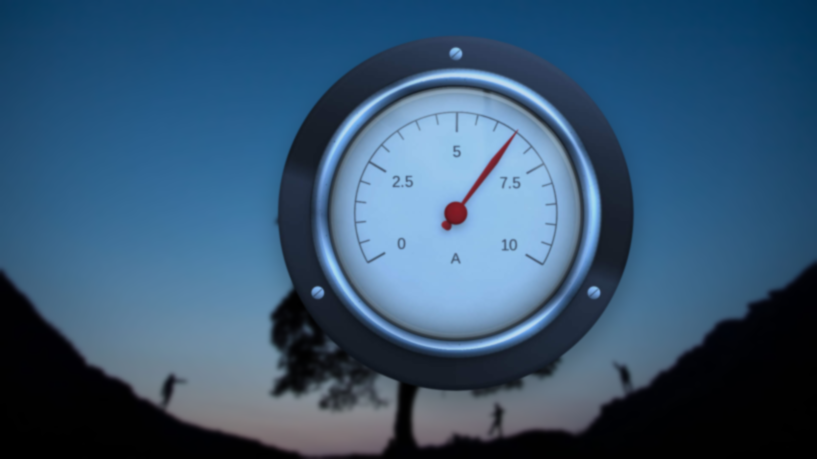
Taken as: value=6.5 unit=A
